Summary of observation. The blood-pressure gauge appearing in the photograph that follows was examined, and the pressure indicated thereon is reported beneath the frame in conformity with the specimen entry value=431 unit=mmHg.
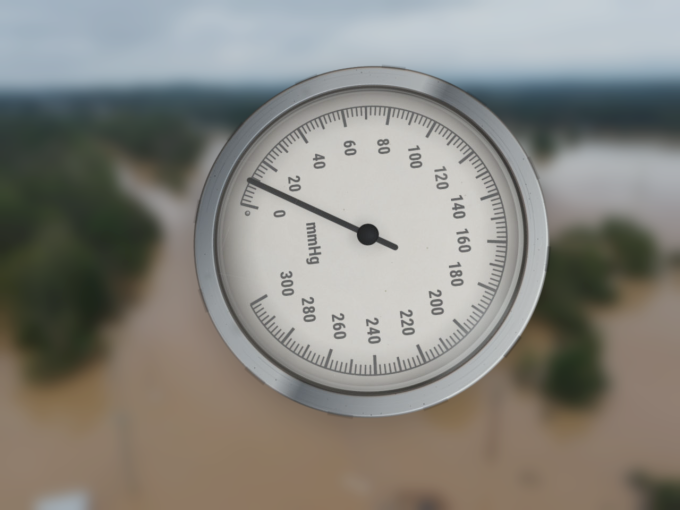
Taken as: value=10 unit=mmHg
